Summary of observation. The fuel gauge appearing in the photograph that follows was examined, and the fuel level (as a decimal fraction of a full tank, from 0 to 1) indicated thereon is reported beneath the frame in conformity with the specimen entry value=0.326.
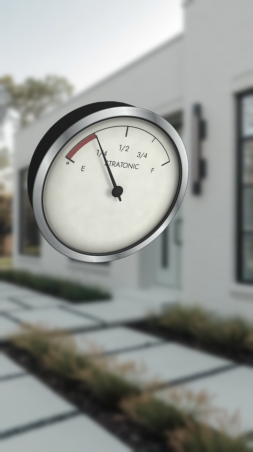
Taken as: value=0.25
